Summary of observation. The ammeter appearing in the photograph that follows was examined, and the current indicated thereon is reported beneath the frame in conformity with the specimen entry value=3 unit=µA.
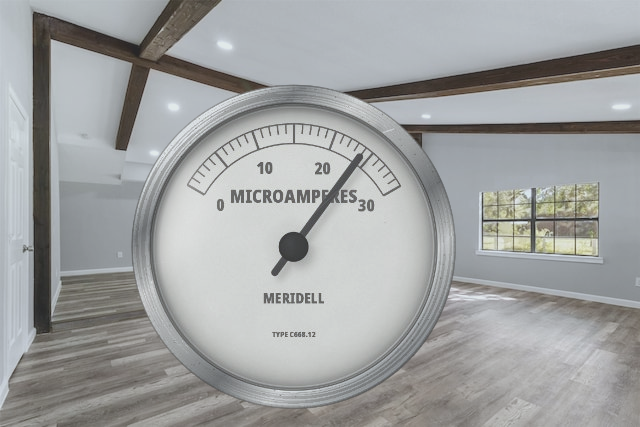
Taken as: value=24 unit=µA
